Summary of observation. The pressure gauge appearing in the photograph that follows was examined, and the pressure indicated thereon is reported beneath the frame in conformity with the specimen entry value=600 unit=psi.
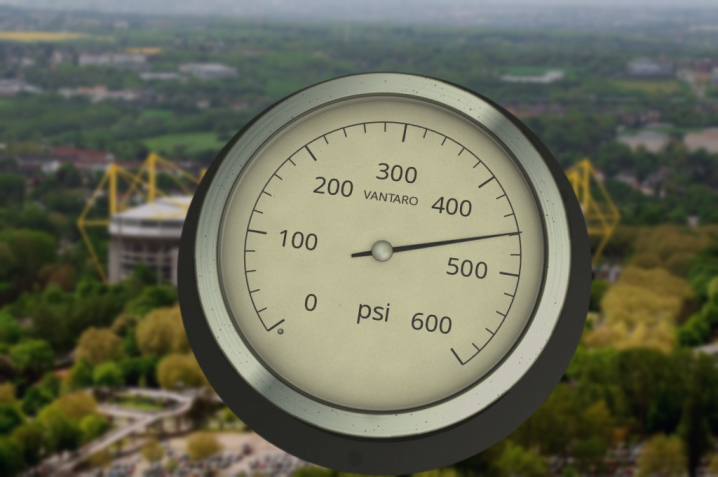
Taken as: value=460 unit=psi
